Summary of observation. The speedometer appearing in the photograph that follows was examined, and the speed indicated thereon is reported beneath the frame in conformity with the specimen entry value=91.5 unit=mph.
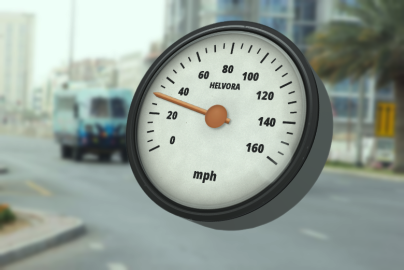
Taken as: value=30 unit=mph
